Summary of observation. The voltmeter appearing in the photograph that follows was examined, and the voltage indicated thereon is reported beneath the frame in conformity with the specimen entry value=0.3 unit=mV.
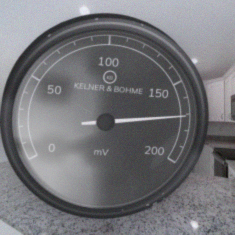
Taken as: value=170 unit=mV
